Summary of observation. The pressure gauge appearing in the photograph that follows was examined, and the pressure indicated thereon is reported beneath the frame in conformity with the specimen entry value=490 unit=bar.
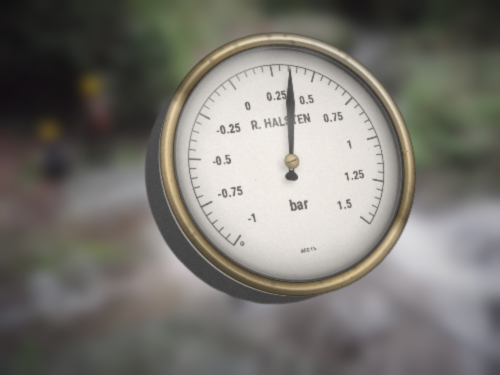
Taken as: value=0.35 unit=bar
